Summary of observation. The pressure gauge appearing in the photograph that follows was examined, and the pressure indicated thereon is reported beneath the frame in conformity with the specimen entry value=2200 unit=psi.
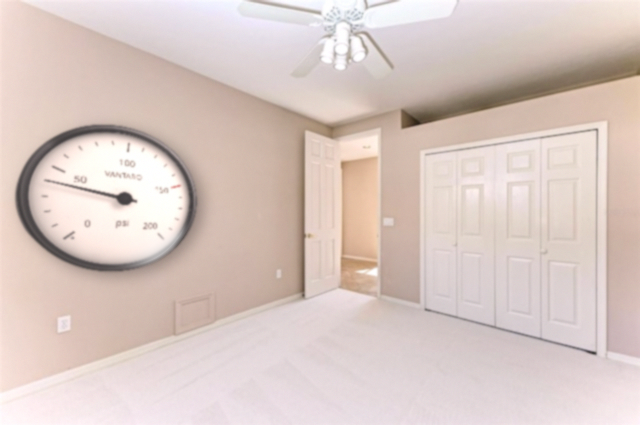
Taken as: value=40 unit=psi
